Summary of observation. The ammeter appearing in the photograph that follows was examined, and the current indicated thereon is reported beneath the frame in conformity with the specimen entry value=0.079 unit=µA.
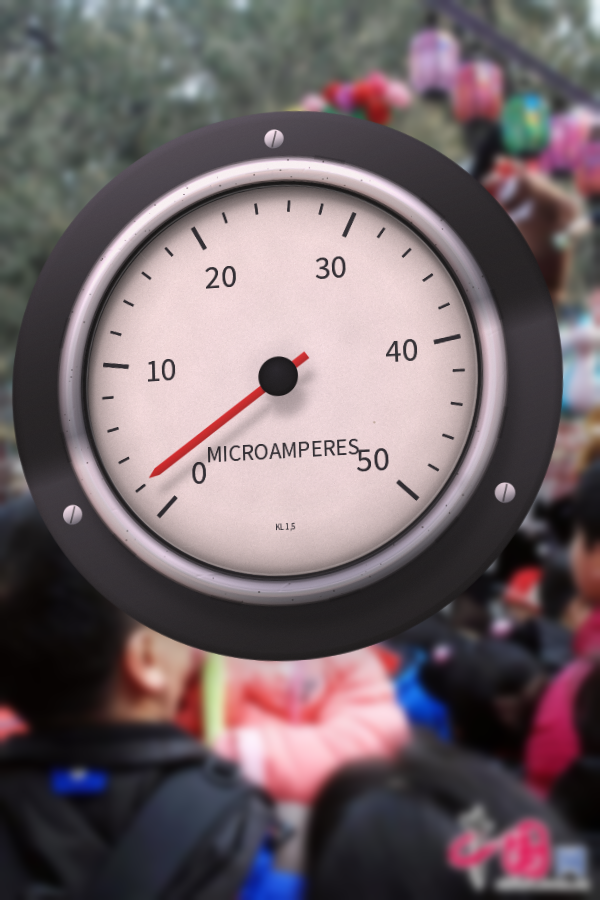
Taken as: value=2 unit=µA
